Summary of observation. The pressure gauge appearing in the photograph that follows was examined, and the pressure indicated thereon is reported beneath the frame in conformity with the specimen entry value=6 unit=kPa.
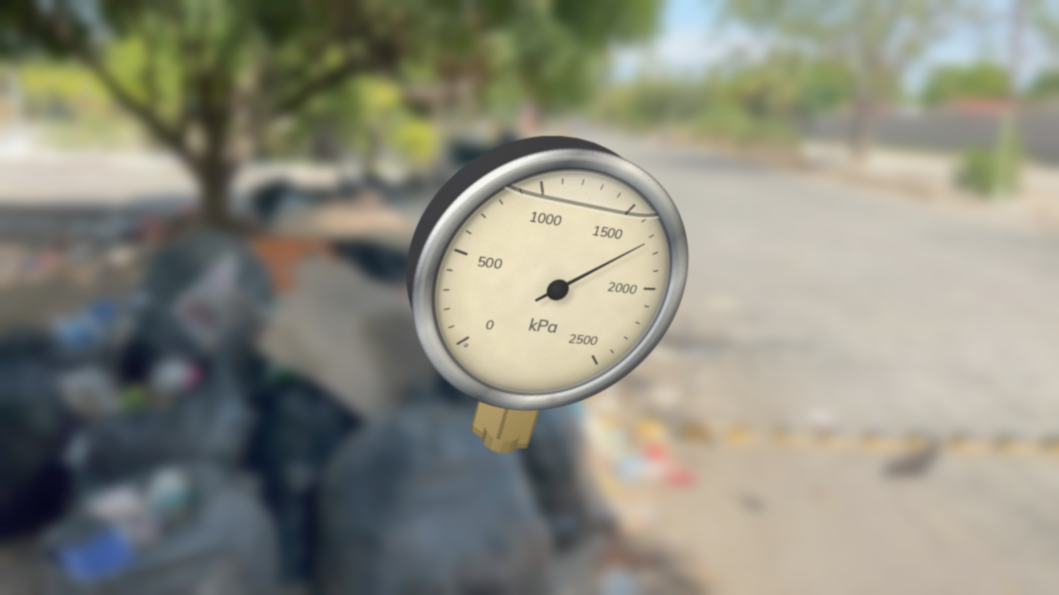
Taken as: value=1700 unit=kPa
